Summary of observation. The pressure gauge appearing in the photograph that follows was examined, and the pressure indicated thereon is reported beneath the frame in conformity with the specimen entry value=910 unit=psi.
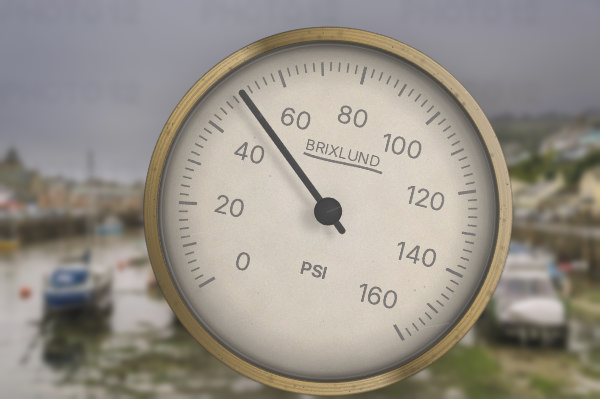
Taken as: value=50 unit=psi
